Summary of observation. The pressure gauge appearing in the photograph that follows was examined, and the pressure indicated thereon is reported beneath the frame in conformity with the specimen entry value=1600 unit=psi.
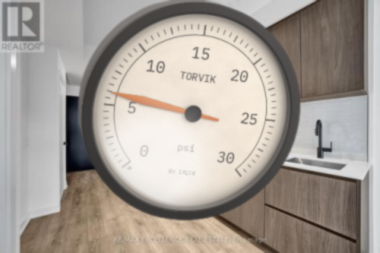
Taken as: value=6 unit=psi
